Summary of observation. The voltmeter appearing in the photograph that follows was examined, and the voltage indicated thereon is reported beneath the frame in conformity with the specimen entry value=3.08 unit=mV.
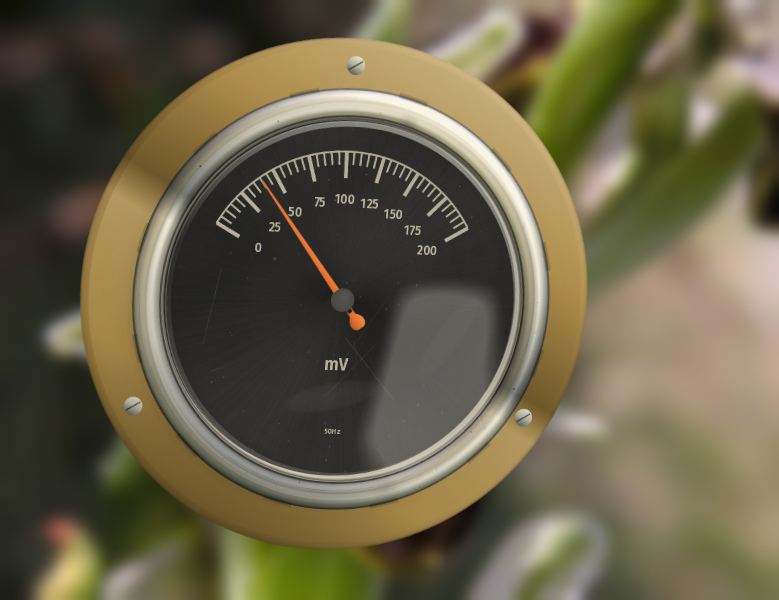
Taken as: value=40 unit=mV
